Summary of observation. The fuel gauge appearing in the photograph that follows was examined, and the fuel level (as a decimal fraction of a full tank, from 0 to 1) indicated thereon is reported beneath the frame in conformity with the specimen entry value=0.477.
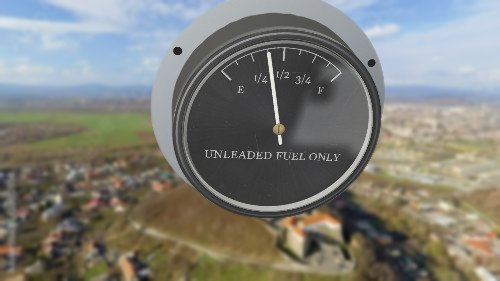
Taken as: value=0.375
